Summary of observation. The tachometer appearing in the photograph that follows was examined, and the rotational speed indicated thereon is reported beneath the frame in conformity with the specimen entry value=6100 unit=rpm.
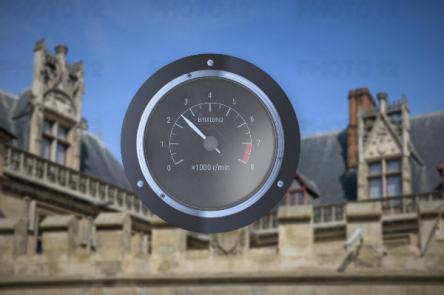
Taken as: value=2500 unit=rpm
